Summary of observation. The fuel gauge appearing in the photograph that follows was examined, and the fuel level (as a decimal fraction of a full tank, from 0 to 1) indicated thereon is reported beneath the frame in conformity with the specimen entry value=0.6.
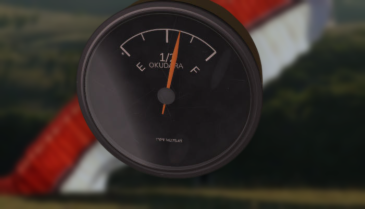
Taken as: value=0.625
